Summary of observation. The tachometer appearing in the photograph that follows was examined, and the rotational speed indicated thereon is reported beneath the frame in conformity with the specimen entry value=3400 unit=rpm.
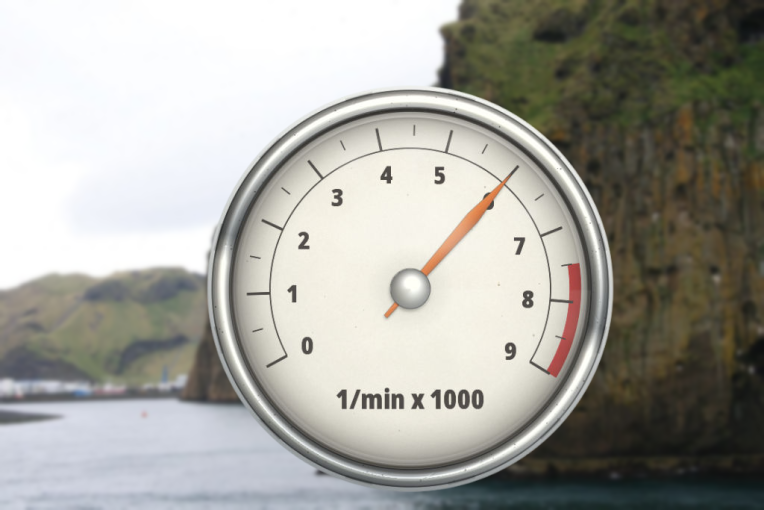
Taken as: value=6000 unit=rpm
